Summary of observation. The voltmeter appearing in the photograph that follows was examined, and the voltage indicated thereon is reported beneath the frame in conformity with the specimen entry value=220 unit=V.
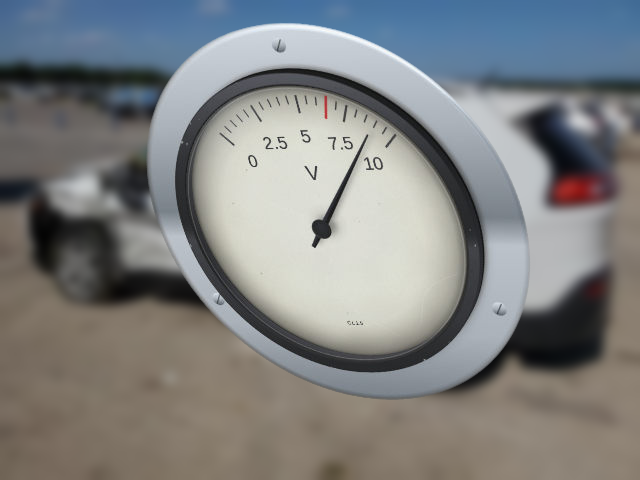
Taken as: value=9 unit=V
